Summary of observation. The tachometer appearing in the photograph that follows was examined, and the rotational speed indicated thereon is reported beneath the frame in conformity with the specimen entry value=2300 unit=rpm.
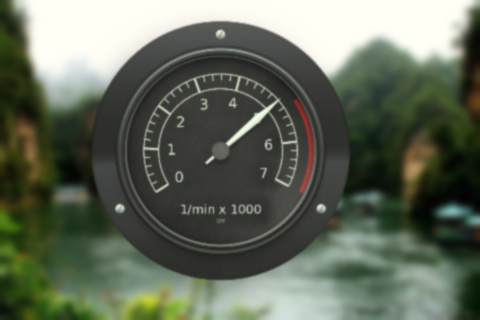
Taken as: value=5000 unit=rpm
